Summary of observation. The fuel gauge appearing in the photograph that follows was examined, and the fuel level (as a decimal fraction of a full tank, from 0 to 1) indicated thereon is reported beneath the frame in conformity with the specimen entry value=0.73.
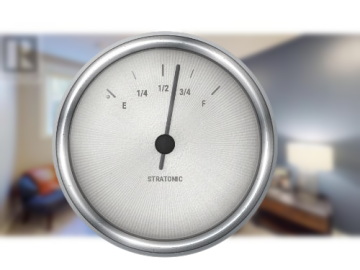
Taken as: value=0.625
